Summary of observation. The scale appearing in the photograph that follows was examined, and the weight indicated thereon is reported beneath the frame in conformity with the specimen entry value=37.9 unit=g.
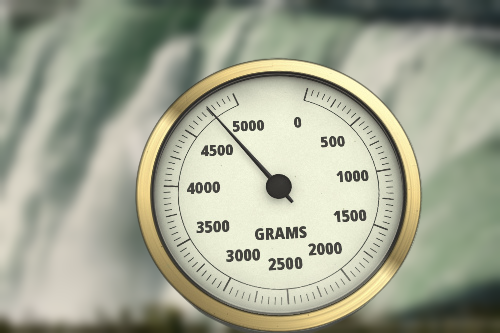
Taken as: value=4750 unit=g
